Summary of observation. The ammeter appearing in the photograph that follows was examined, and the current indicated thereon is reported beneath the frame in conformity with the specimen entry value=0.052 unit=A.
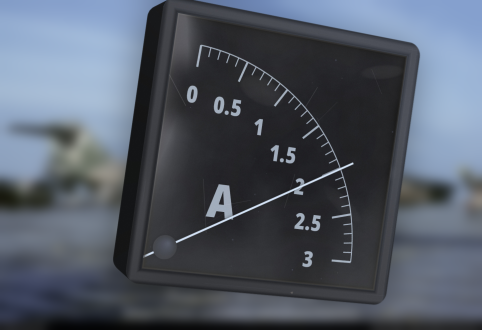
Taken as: value=2 unit=A
